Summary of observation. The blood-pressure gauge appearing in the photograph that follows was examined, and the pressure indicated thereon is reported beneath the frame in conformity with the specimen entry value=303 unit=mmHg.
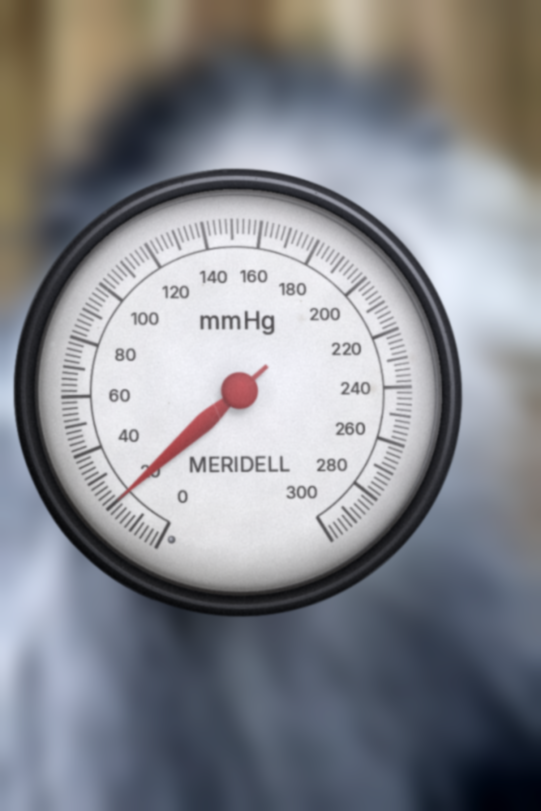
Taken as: value=20 unit=mmHg
